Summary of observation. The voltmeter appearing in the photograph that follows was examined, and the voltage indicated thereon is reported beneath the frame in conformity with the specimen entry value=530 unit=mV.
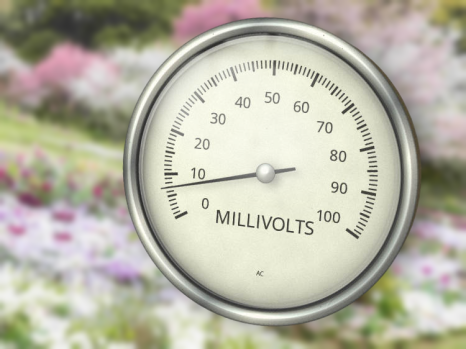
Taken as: value=7 unit=mV
